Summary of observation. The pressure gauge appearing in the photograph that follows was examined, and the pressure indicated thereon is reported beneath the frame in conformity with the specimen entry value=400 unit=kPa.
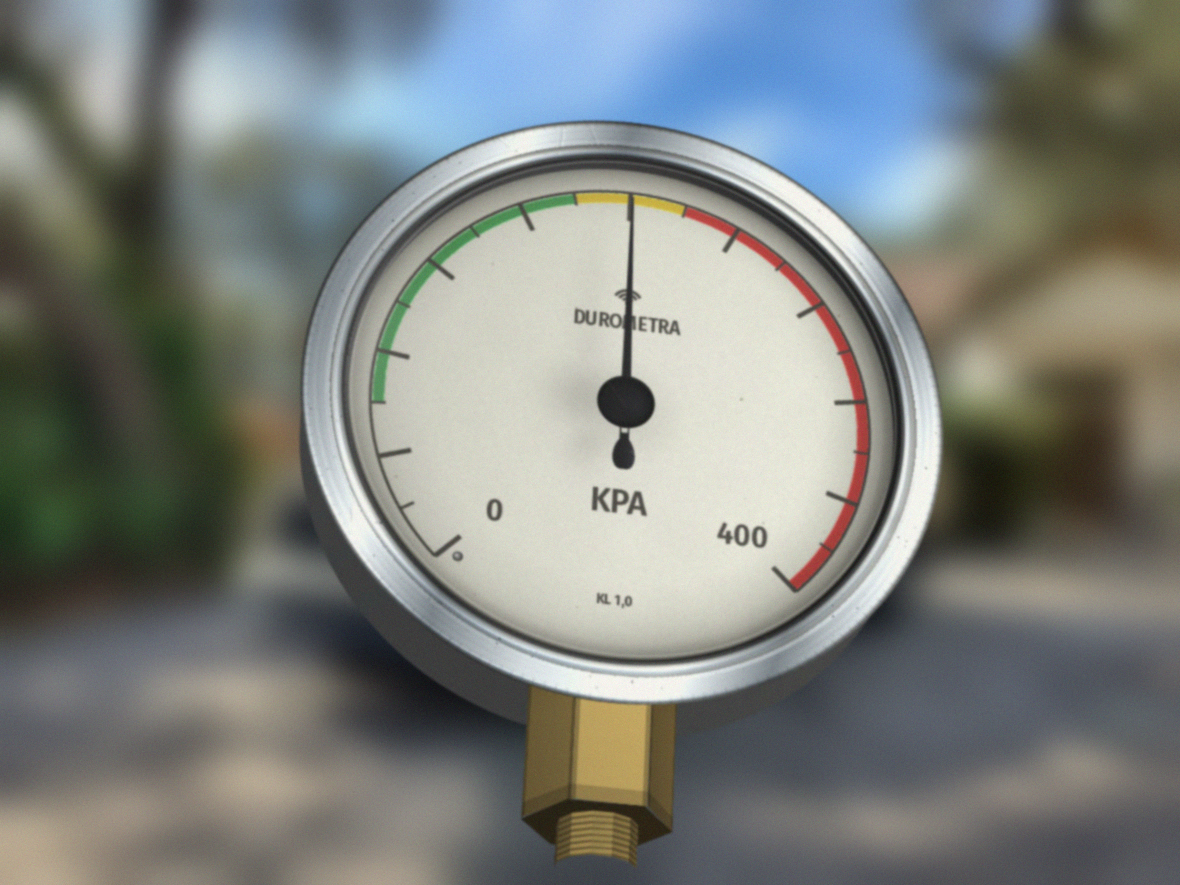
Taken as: value=200 unit=kPa
